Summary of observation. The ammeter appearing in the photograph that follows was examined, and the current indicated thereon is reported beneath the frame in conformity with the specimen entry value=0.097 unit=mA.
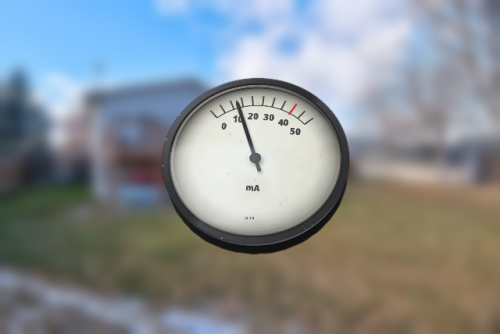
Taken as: value=12.5 unit=mA
